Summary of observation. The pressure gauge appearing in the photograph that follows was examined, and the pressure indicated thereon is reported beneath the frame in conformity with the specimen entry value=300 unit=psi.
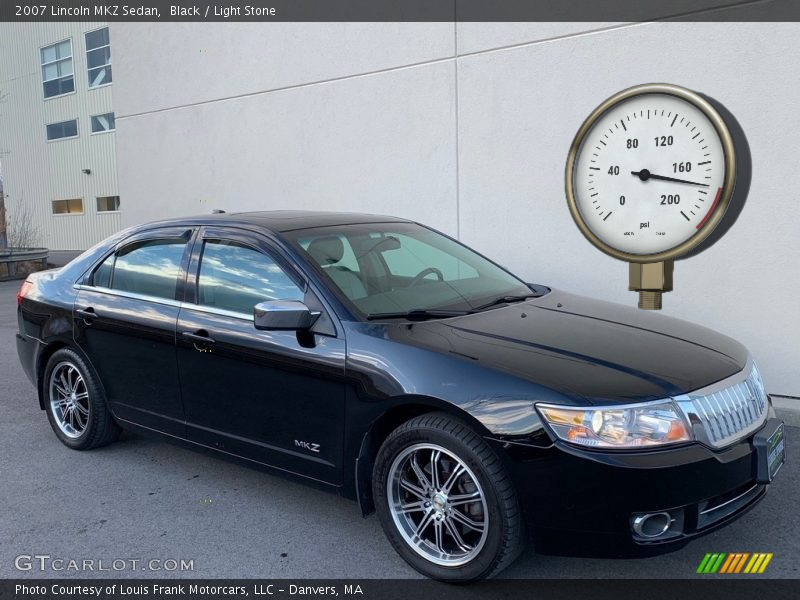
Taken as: value=175 unit=psi
